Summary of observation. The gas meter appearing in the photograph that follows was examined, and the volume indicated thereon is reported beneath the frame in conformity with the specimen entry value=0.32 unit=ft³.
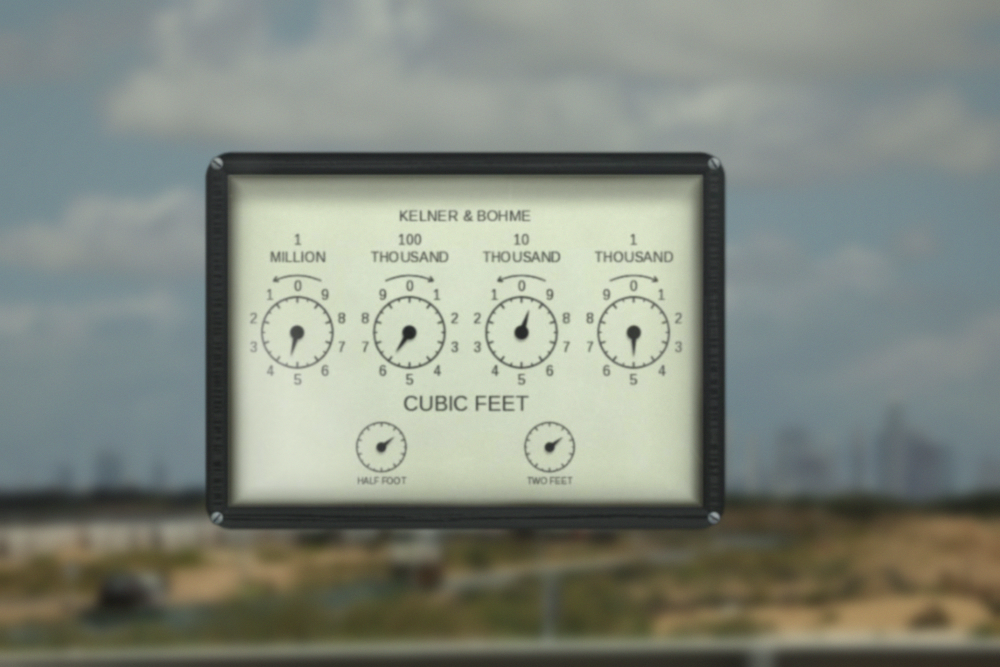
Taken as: value=459500 unit=ft³
